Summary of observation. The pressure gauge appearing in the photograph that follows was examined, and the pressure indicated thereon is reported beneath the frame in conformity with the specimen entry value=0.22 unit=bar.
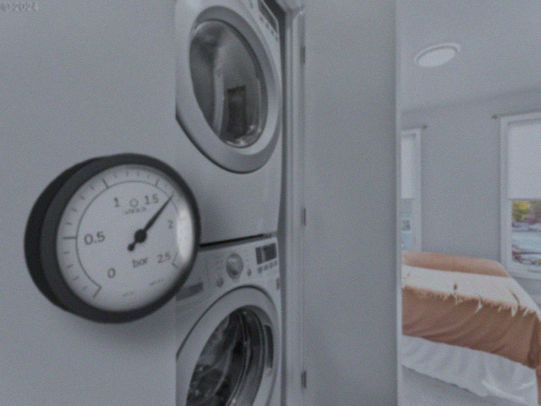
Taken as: value=1.7 unit=bar
